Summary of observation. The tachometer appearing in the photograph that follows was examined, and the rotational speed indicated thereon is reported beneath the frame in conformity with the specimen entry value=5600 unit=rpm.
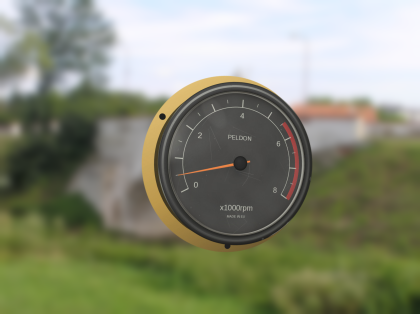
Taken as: value=500 unit=rpm
